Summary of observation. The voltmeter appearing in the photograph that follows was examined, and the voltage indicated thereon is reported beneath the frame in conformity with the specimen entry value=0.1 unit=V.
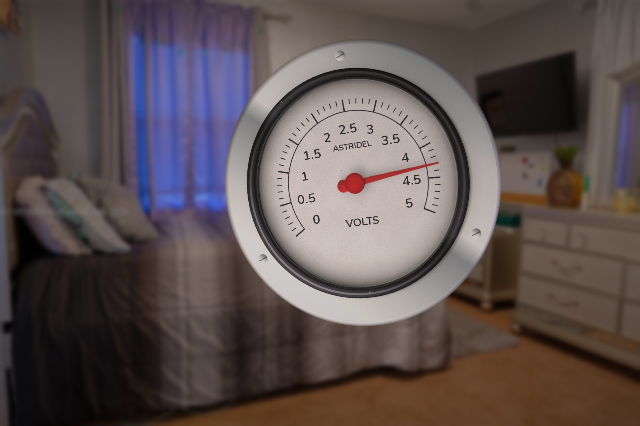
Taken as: value=4.3 unit=V
